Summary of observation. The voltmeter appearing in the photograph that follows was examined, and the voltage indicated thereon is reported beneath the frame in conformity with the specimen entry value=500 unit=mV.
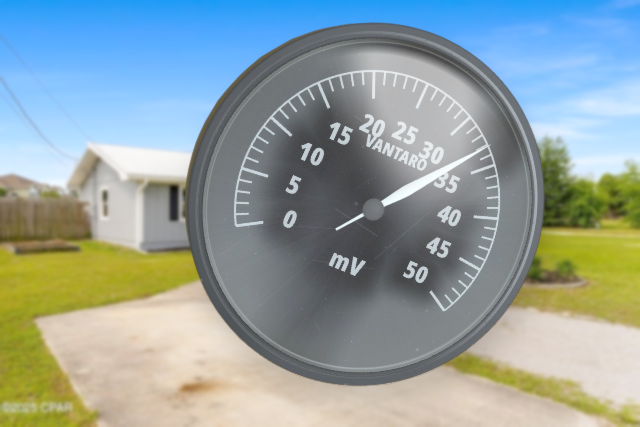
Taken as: value=33 unit=mV
